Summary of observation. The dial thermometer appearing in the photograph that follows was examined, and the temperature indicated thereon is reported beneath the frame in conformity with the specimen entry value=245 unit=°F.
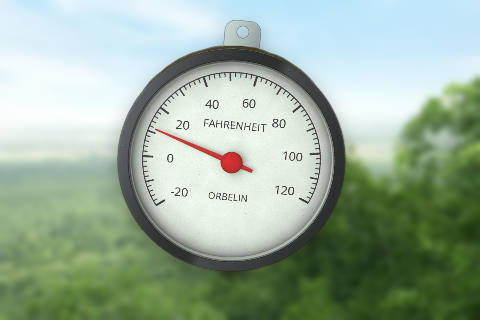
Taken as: value=12 unit=°F
